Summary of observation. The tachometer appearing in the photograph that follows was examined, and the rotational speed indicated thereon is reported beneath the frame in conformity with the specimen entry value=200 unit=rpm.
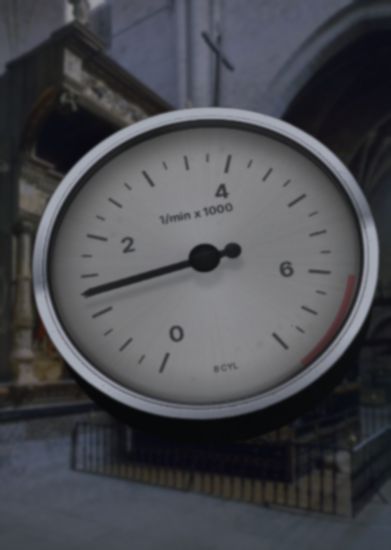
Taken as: value=1250 unit=rpm
